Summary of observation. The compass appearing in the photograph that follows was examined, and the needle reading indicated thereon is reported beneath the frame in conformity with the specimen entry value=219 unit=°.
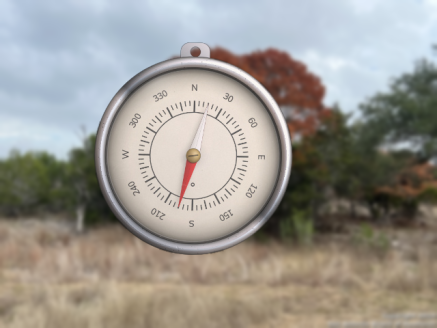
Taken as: value=195 unit=°
